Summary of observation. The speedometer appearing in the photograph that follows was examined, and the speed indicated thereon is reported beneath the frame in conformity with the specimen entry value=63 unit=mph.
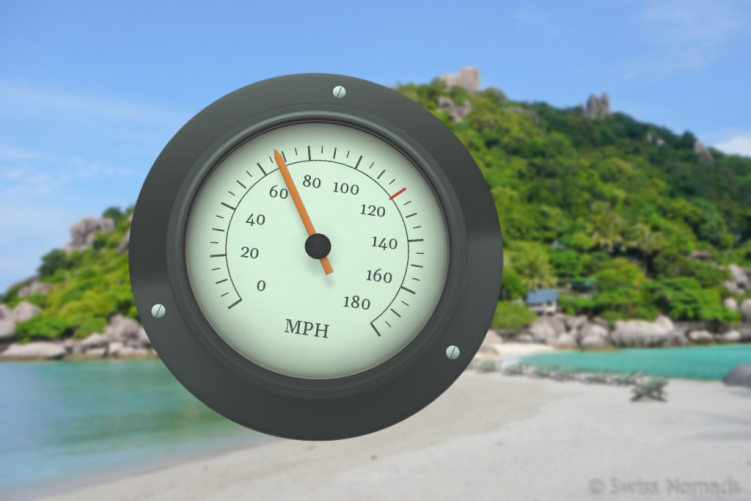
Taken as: value=67.5 unit=mph
